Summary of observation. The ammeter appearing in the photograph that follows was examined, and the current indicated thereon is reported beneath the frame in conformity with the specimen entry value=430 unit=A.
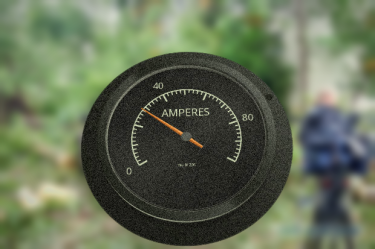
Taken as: value=28 unit=A
